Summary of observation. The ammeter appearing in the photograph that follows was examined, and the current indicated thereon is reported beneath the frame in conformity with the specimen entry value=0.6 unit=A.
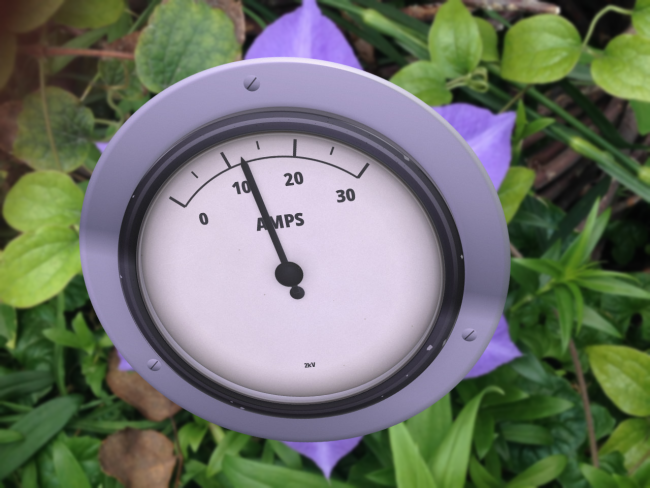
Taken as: value=12.5 unit=A
